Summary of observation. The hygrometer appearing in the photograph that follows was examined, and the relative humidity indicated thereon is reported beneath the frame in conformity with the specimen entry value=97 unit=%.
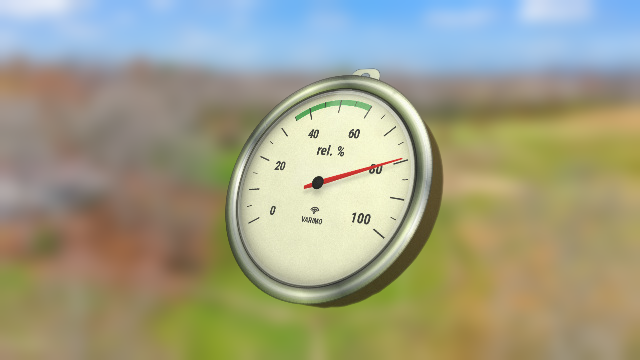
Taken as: value=80 unit=%
